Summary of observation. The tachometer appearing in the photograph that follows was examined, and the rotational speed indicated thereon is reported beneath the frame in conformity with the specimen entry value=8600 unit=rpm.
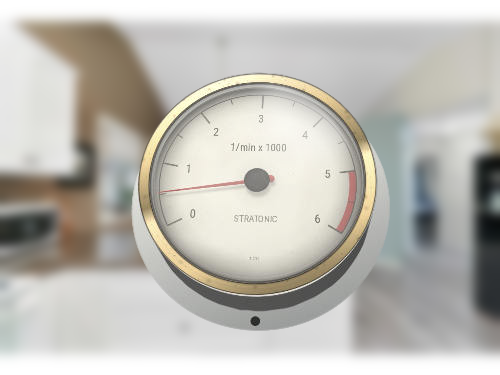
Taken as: value=500 unit=rpm
